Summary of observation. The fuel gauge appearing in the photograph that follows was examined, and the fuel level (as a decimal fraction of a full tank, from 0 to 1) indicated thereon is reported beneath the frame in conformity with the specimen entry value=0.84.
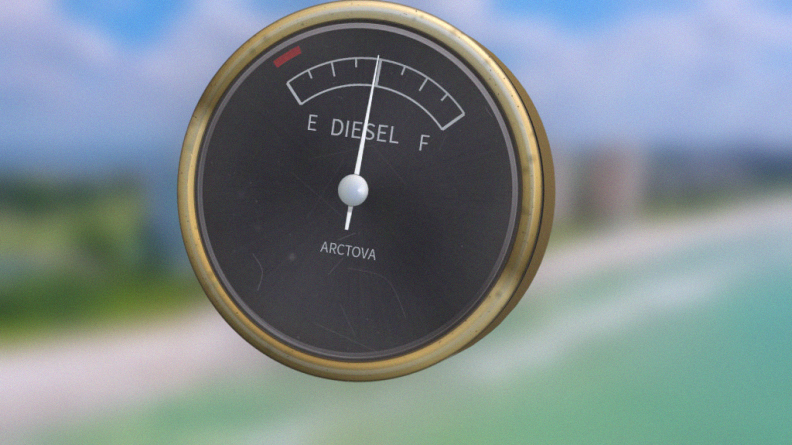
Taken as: value=0.5
